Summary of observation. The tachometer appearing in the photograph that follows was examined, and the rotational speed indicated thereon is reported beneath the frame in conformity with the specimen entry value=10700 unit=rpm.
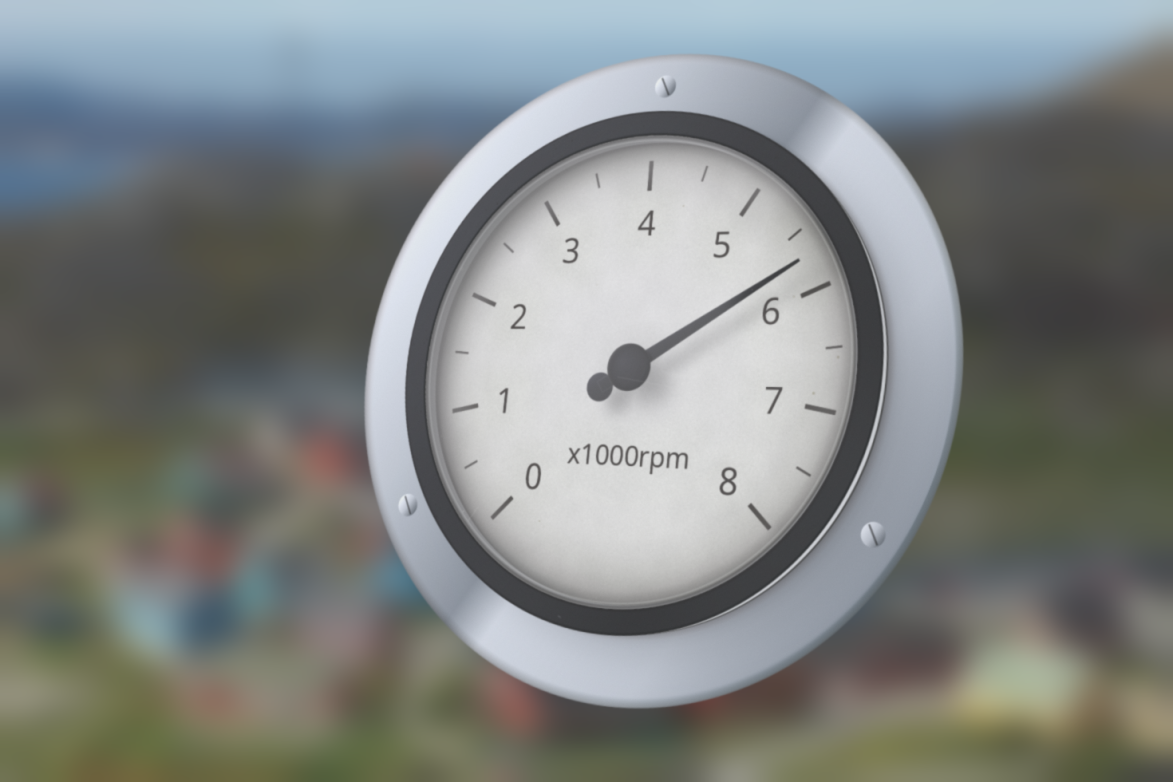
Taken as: value=5750 unit=rpm
